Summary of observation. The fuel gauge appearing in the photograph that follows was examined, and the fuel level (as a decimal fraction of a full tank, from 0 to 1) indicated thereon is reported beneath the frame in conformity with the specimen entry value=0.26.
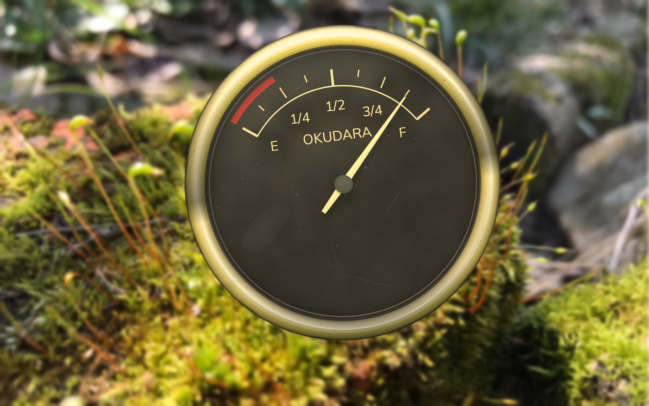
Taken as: value=0.875
